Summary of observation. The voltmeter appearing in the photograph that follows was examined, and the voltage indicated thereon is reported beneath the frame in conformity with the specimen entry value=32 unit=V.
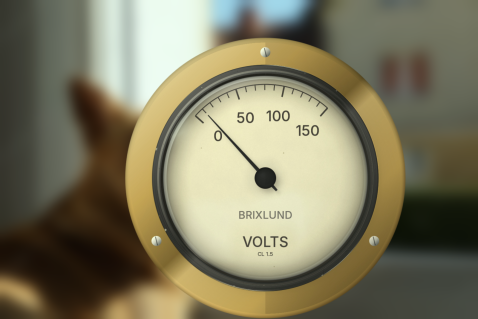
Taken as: value=10 unit=V
